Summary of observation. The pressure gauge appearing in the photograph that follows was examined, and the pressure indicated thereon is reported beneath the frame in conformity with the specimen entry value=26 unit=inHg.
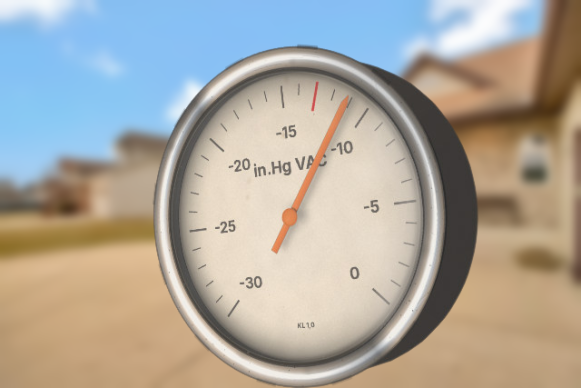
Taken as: value=-11 unit=inHg
